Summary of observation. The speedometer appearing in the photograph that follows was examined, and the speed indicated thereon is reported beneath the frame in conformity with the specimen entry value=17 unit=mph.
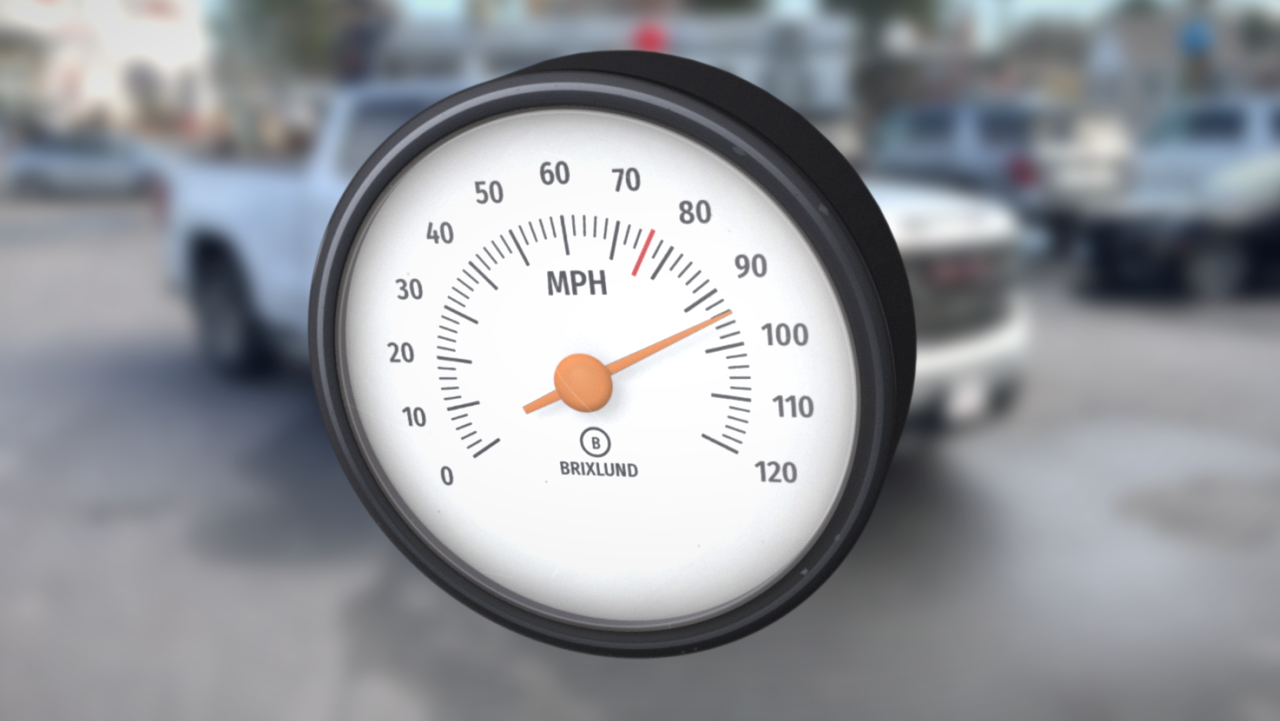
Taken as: value=94 unit=mph
